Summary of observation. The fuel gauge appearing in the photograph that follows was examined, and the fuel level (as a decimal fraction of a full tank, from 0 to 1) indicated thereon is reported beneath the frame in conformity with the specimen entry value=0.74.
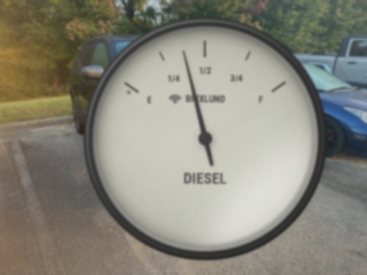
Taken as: value=0.375
